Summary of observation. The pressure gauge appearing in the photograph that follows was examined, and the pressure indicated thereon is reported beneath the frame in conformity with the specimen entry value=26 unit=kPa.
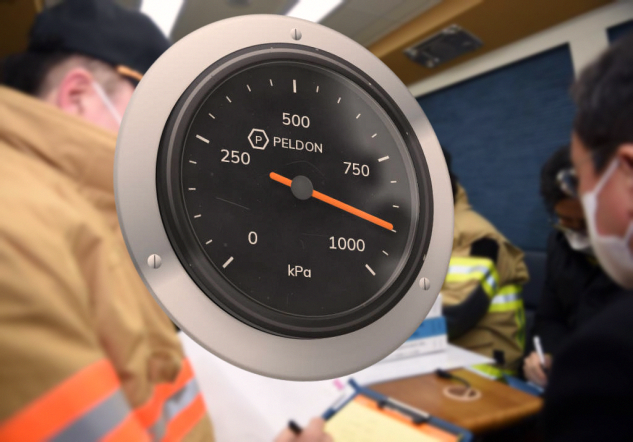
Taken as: value=900 unit=kPa
